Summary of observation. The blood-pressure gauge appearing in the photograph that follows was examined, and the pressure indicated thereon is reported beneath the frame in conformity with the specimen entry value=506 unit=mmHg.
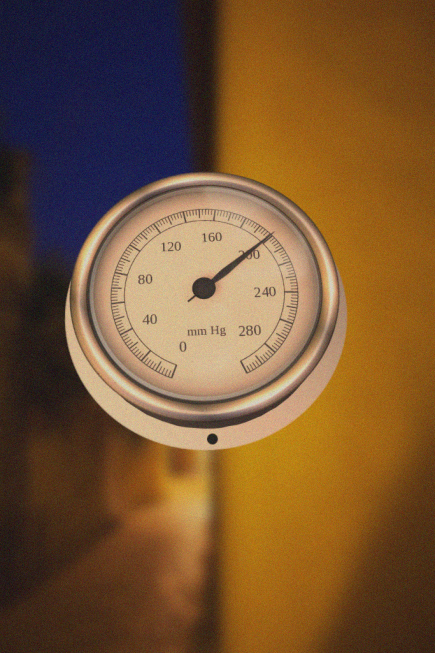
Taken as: value=200 unit=mmHg
